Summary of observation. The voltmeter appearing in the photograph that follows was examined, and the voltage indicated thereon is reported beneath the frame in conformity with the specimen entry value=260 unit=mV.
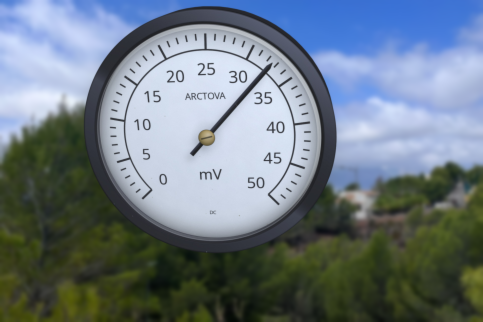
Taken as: value=32.5 unit=mV
